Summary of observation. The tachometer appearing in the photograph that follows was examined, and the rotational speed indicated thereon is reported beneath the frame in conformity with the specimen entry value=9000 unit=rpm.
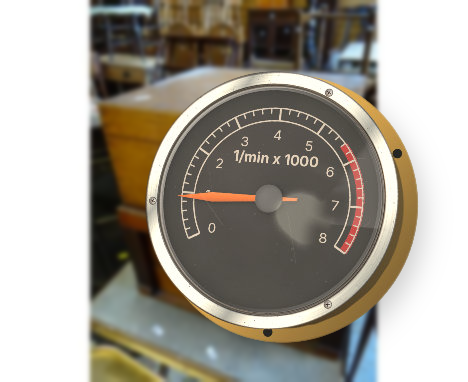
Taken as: value=900 unit=rpm
